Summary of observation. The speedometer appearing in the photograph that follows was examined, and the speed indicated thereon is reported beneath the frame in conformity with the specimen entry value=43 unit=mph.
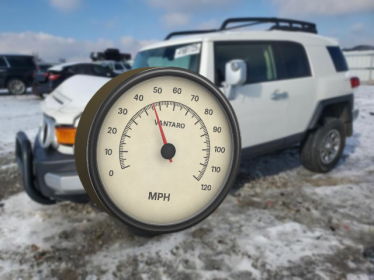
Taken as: value=45 unit=mph
